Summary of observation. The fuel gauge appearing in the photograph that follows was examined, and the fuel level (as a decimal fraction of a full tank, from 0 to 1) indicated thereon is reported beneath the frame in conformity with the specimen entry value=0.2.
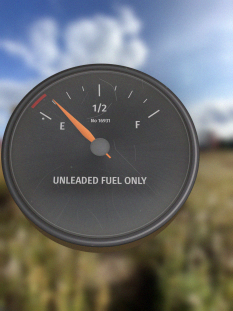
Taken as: value=0.125
